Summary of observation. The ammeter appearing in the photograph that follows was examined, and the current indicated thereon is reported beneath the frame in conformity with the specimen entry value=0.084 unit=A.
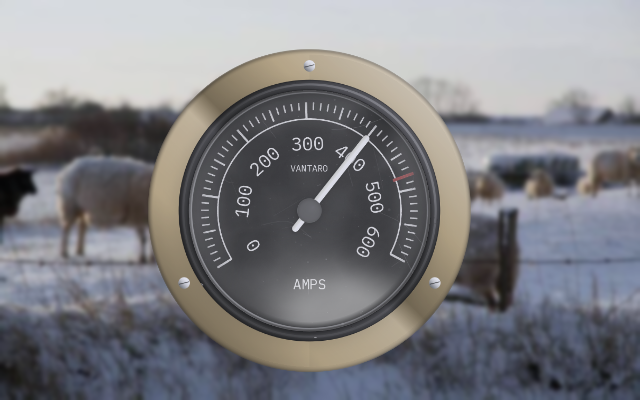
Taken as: value=400 unit=A
